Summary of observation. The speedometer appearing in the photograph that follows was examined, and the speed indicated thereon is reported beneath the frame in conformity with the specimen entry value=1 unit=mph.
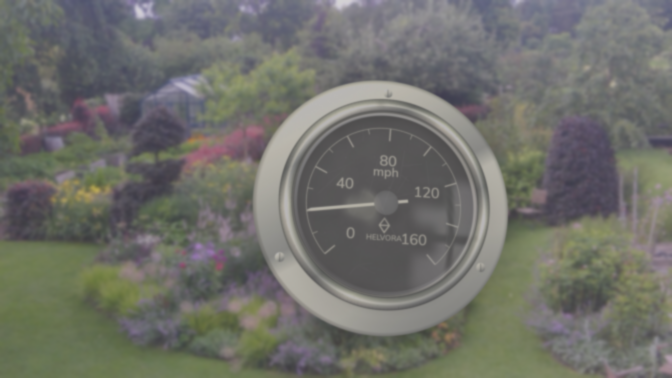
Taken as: value=20 unit=mph
